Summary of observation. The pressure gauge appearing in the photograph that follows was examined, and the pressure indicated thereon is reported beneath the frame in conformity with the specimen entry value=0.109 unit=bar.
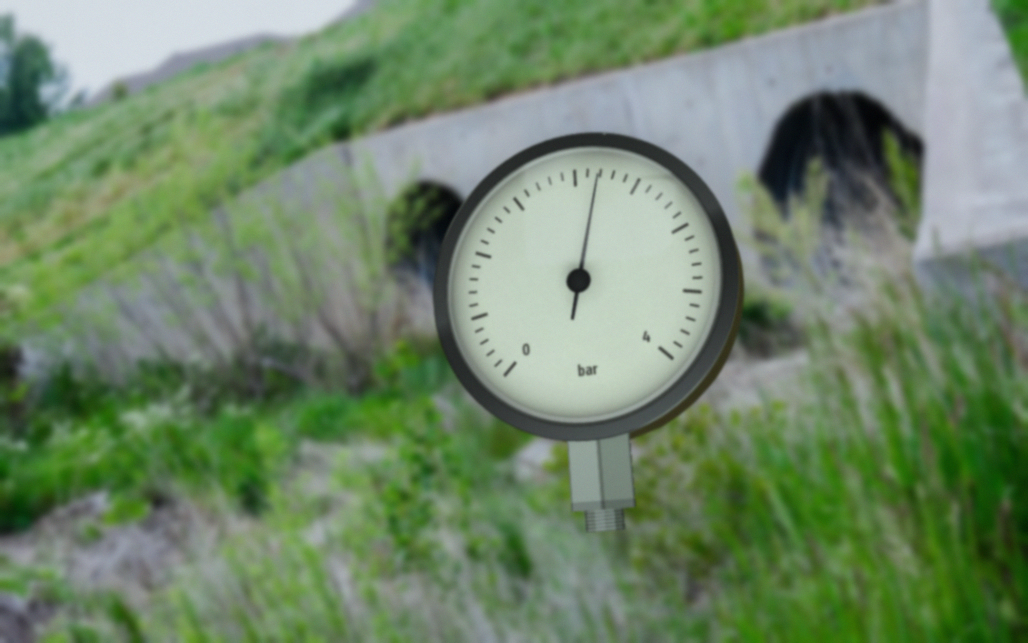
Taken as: value=2.2 unit=bar
